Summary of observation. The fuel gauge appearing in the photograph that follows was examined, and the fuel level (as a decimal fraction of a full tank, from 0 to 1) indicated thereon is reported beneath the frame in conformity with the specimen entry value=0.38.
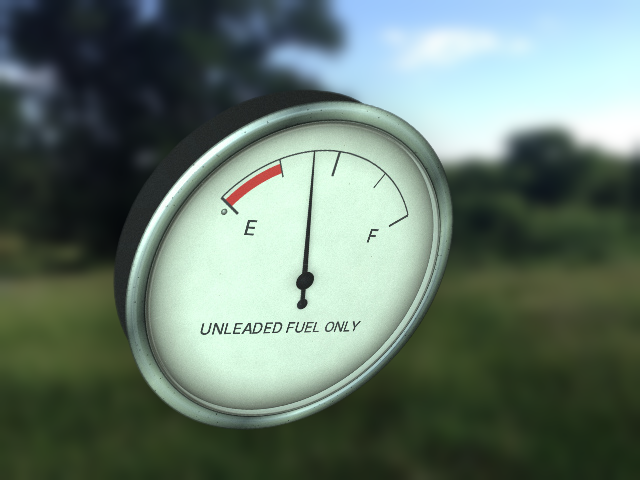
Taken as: value=0.375
